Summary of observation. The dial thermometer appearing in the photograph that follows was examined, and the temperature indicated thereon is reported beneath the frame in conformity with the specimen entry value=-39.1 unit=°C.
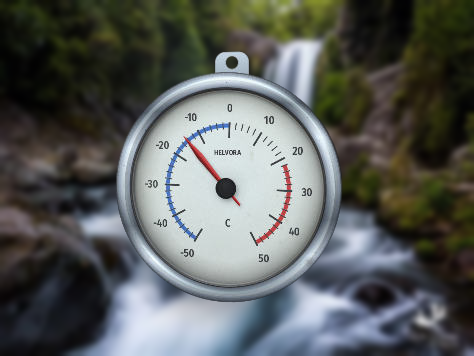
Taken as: value=-14 unit=°C
